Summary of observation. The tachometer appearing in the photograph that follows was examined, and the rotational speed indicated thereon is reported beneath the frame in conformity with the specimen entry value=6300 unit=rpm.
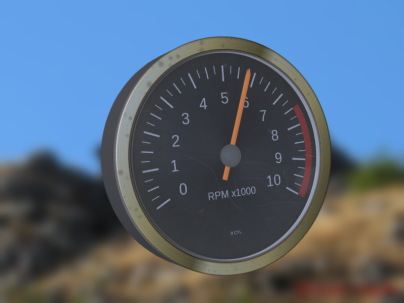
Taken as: value=5750 unit=rpm
